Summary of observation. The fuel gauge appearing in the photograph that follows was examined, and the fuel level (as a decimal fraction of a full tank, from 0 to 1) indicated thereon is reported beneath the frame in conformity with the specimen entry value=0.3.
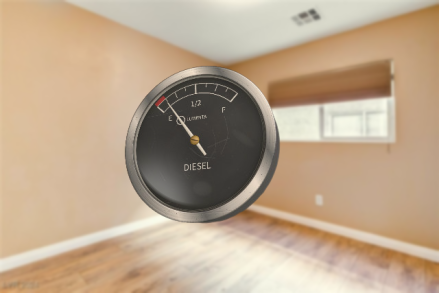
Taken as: value=0.125
